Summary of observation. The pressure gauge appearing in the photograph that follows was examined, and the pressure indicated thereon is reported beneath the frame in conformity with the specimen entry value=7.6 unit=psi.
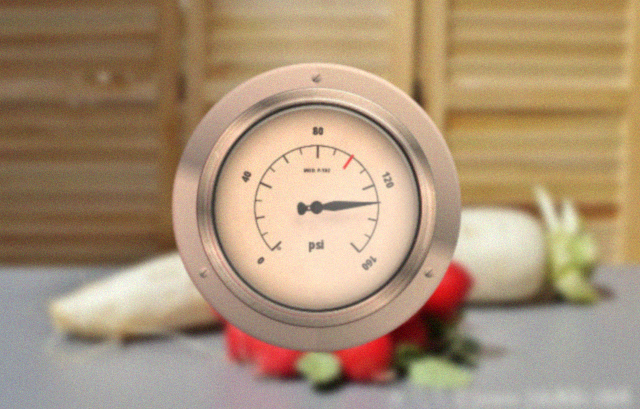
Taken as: value=130 unit=psi
